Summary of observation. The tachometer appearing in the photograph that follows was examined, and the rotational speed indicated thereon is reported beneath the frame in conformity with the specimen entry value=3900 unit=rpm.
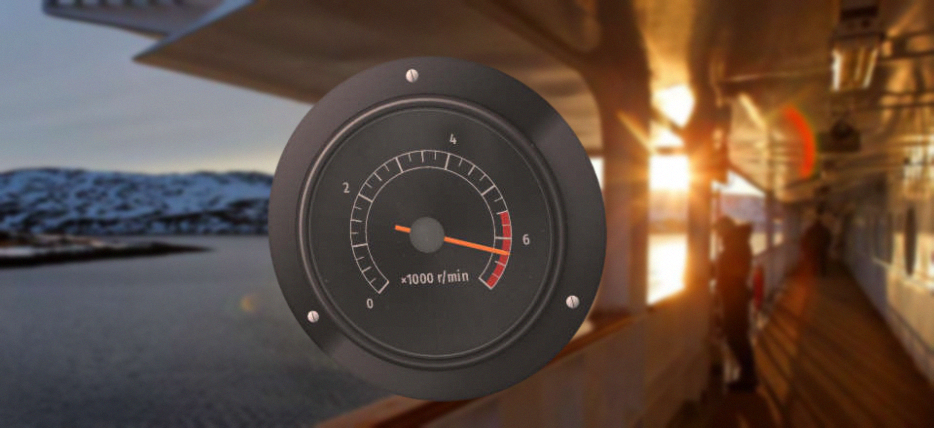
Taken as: value=6250 unit=rpm
